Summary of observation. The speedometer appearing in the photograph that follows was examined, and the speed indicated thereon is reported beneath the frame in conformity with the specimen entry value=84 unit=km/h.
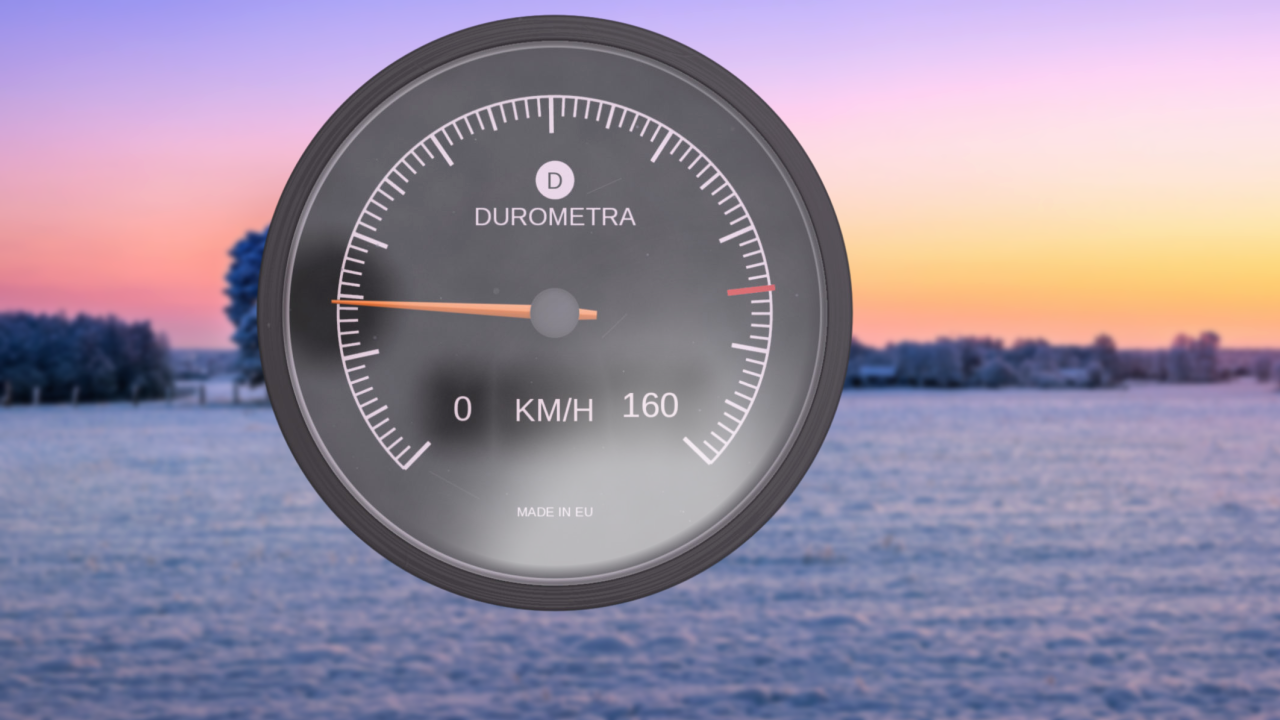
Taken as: value=29 unit=km/h
